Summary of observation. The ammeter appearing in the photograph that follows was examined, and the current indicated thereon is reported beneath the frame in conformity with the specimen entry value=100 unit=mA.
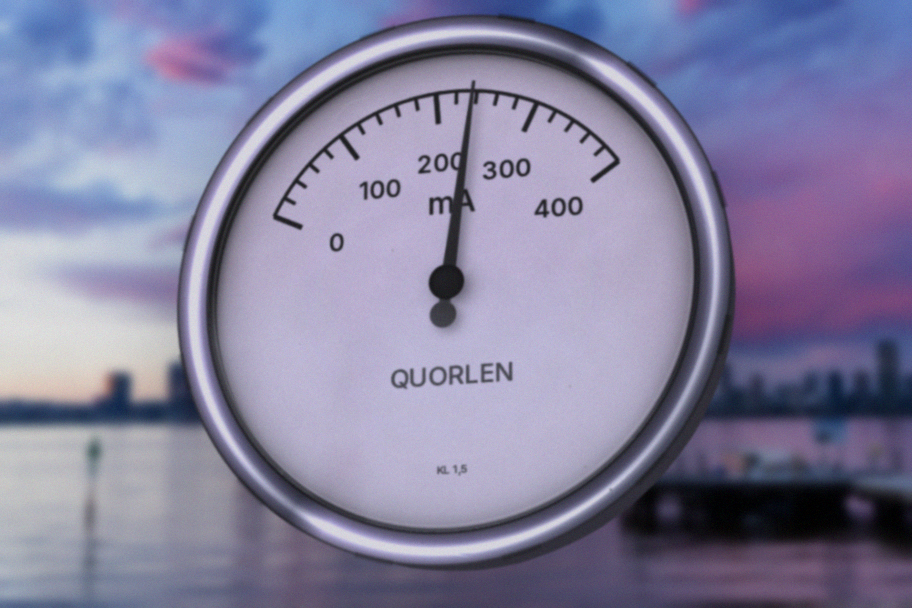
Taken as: value=240 unit=mA
